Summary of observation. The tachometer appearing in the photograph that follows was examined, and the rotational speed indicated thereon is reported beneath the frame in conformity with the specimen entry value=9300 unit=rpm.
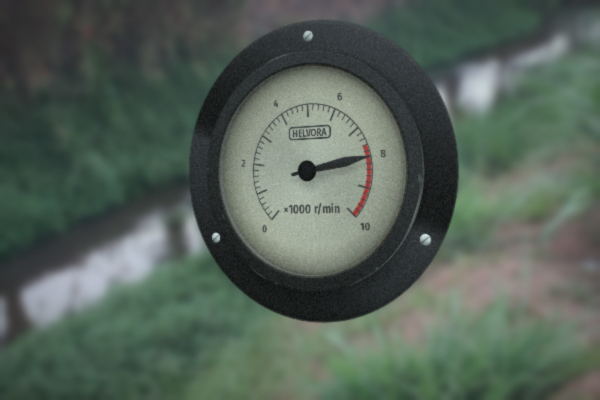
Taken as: value=8000 unit=rpm
